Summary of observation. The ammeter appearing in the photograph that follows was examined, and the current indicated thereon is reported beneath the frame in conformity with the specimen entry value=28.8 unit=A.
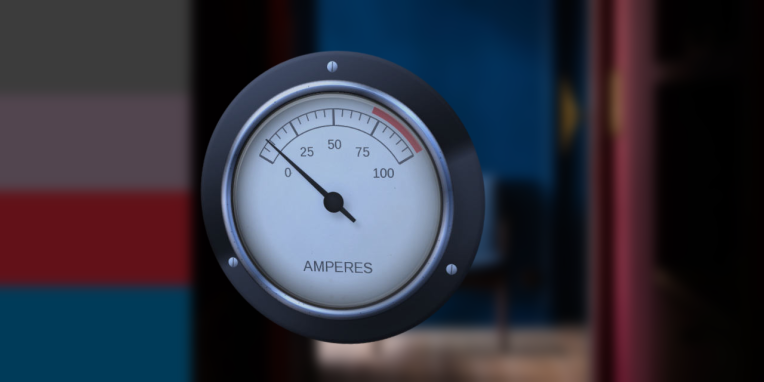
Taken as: value=10 unit=A
